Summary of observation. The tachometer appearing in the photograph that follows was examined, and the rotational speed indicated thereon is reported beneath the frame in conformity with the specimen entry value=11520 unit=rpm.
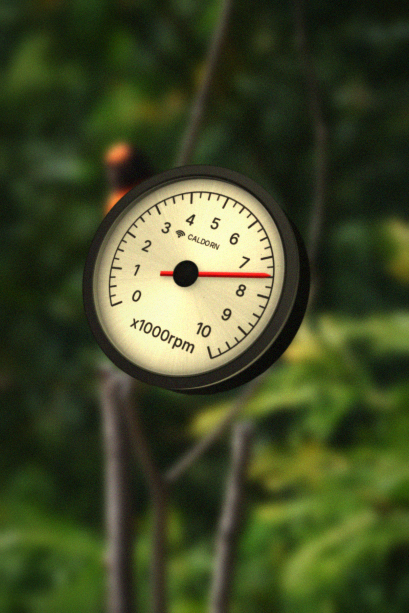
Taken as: value=7500 unit=rpm
